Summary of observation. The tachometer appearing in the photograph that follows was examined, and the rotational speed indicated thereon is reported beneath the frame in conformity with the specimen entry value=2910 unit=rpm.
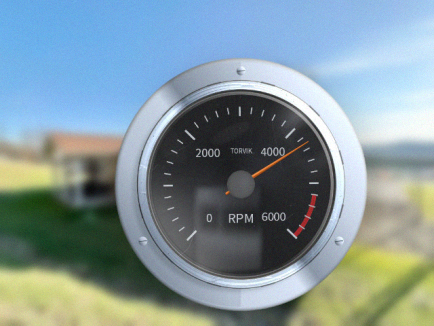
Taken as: value=4300 unit=rpm
